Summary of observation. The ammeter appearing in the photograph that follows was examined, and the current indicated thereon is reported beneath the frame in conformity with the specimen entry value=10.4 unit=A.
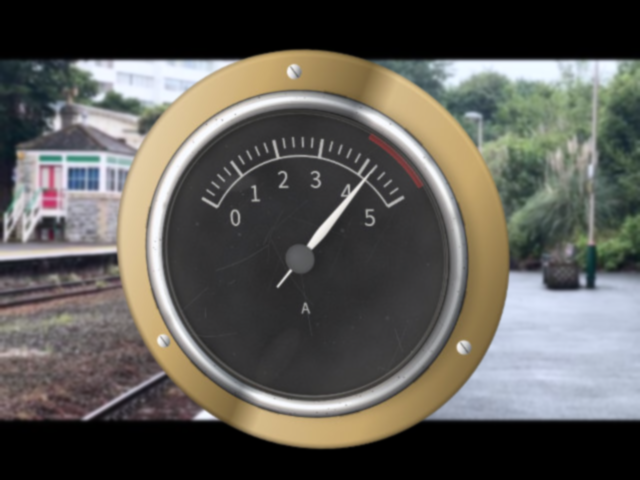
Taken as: value=4.2 unit=A
